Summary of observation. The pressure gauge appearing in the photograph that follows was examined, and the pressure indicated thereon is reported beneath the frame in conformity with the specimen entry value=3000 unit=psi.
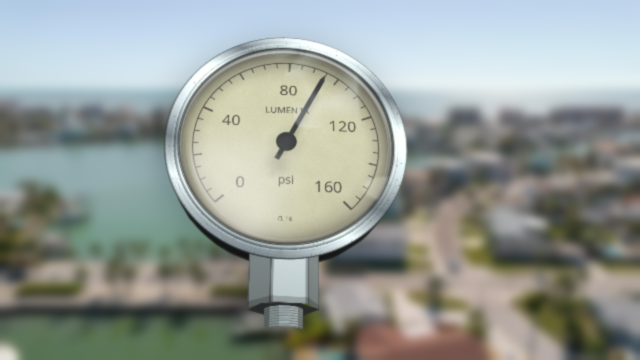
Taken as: value=95 unit=psi
